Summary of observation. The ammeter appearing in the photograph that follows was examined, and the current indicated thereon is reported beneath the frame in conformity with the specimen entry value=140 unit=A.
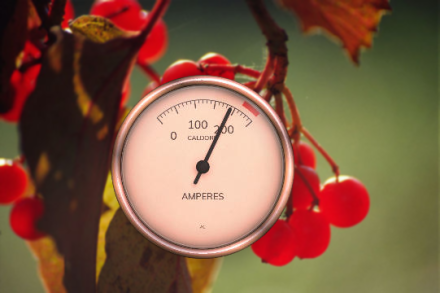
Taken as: value=190 unit=A
